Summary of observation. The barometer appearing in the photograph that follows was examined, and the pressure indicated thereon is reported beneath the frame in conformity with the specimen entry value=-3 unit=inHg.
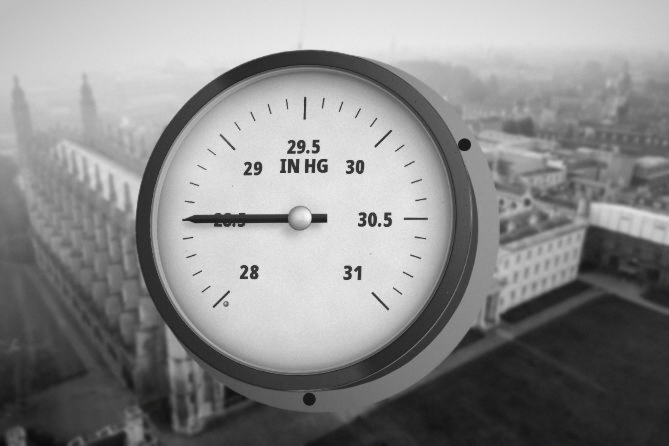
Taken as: value=28.5 unit=inHg
